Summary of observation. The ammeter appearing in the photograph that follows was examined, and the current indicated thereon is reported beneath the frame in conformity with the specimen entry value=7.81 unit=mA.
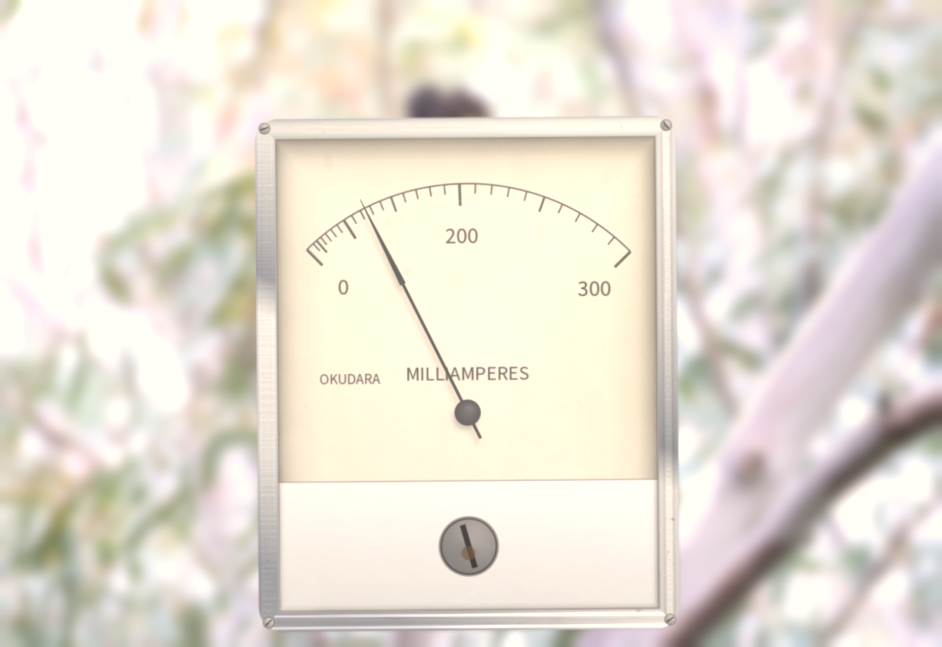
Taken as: value=125 unit=mA
